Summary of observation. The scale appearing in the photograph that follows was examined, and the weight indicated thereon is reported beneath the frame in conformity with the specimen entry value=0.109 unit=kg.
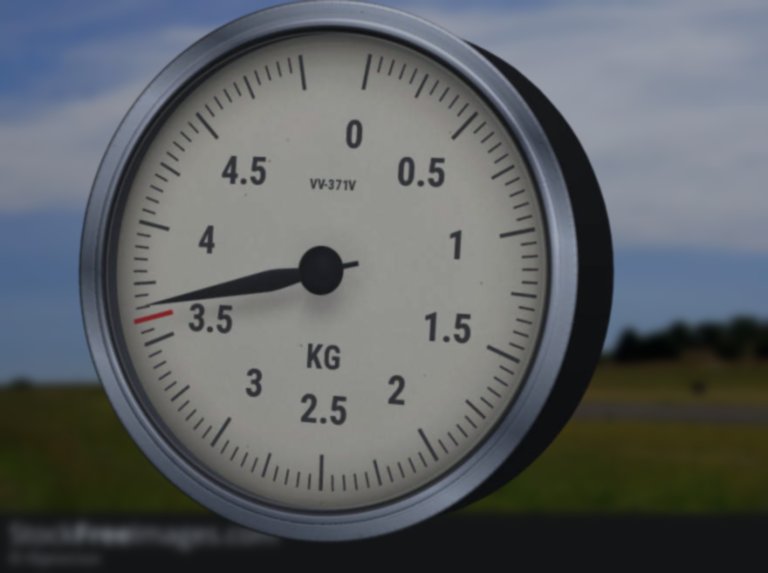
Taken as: value=3.65 unit=kg
